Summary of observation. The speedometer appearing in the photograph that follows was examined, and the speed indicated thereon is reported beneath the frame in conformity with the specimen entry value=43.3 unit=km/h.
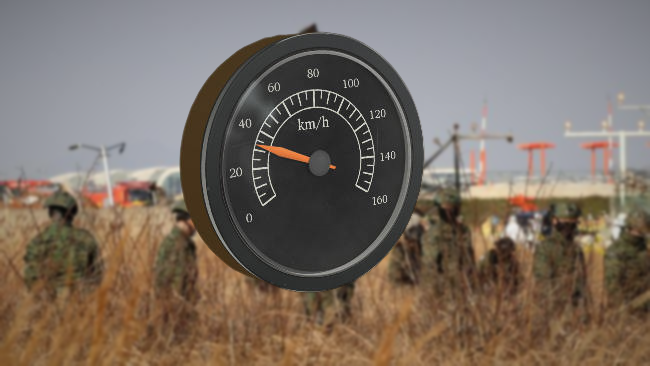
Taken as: value=32.5 unit=km/h
